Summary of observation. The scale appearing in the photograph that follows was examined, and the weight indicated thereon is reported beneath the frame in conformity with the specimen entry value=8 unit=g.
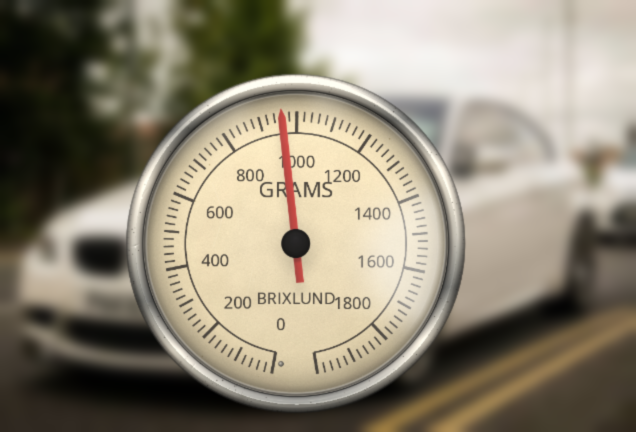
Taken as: value=960 unit=g
